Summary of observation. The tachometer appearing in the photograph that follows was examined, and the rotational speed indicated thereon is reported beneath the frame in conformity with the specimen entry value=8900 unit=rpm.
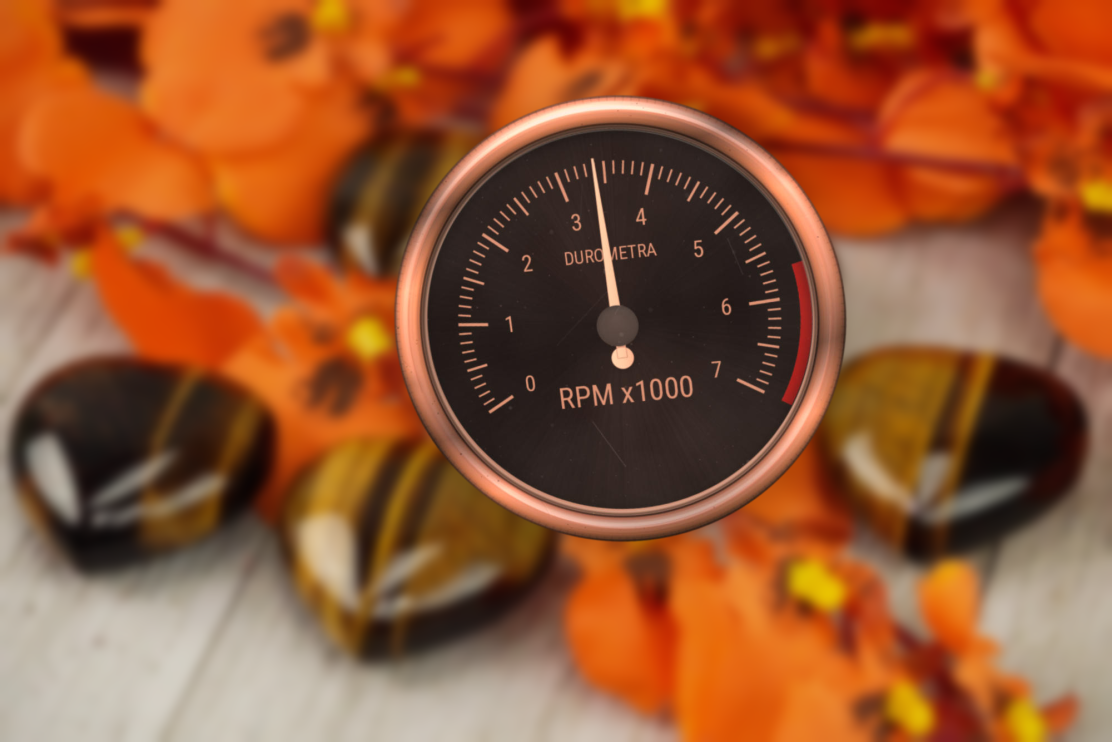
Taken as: value=3400 unit=rpm
